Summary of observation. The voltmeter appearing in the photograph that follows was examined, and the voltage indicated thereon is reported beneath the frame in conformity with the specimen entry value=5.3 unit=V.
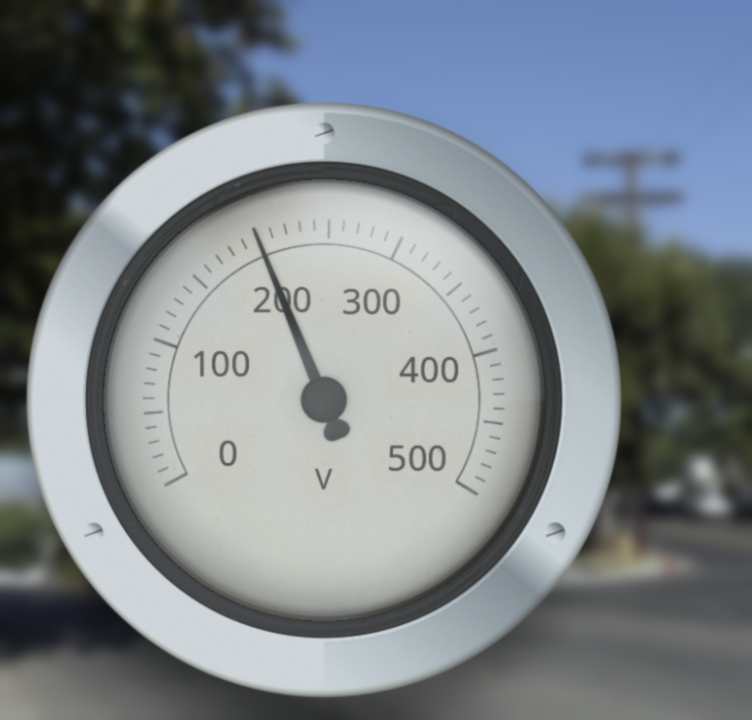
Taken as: value=200 unit=V
